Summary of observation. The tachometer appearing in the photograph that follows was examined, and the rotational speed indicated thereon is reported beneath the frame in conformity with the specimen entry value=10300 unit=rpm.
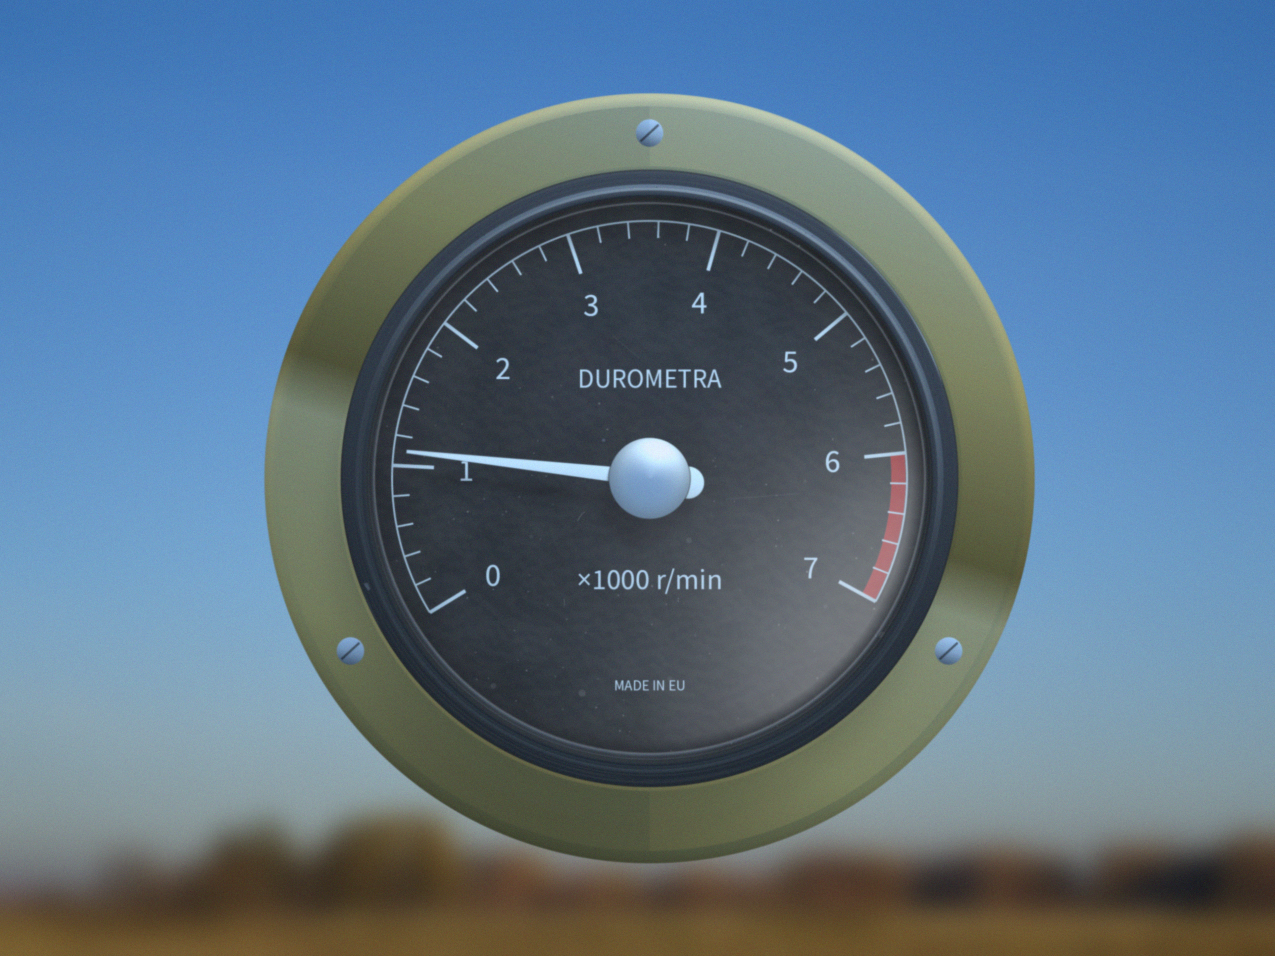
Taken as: value=1100 unit=rpm
